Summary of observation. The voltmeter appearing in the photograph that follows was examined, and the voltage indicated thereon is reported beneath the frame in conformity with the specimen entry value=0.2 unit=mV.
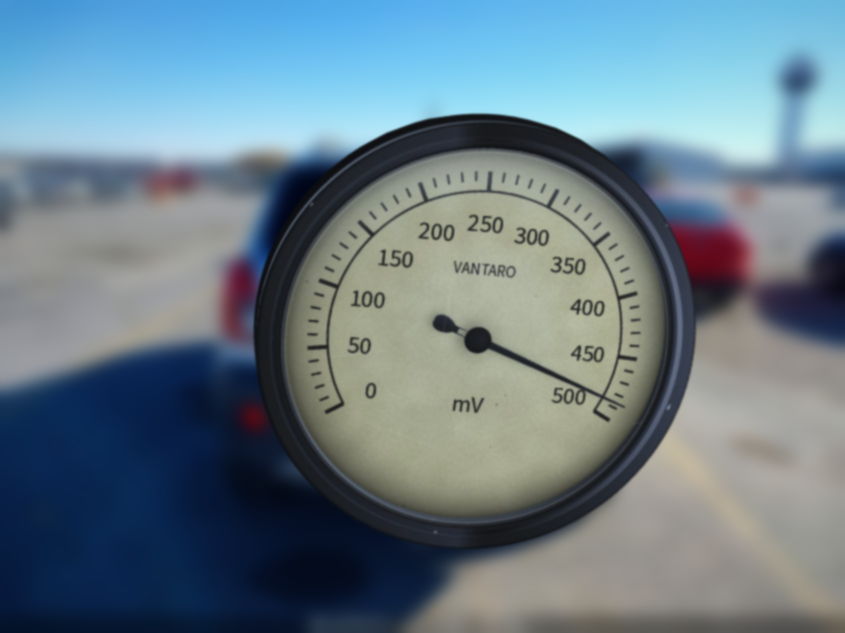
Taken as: value=485 unit=mV
